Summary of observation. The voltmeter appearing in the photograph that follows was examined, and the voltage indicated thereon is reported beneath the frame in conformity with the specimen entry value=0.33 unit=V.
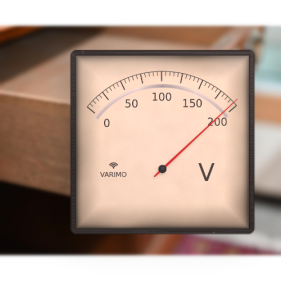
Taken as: value=195 unit=V
